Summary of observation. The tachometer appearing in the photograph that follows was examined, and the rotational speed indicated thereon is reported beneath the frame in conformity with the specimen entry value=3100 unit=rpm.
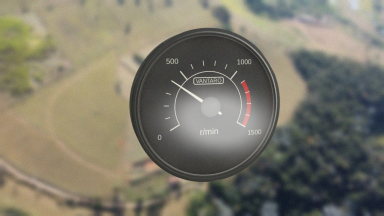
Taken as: value=400 unit=rpm
